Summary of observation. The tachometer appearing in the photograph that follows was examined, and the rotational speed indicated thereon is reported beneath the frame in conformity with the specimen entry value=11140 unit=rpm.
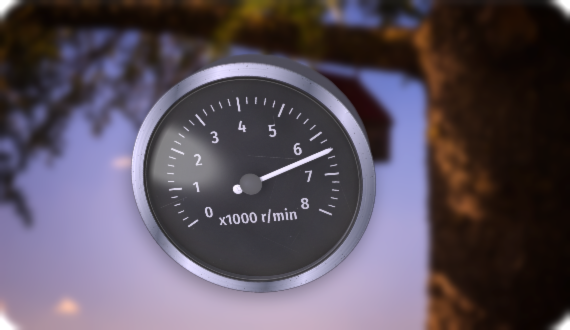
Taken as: value=6400 unit=rpm
